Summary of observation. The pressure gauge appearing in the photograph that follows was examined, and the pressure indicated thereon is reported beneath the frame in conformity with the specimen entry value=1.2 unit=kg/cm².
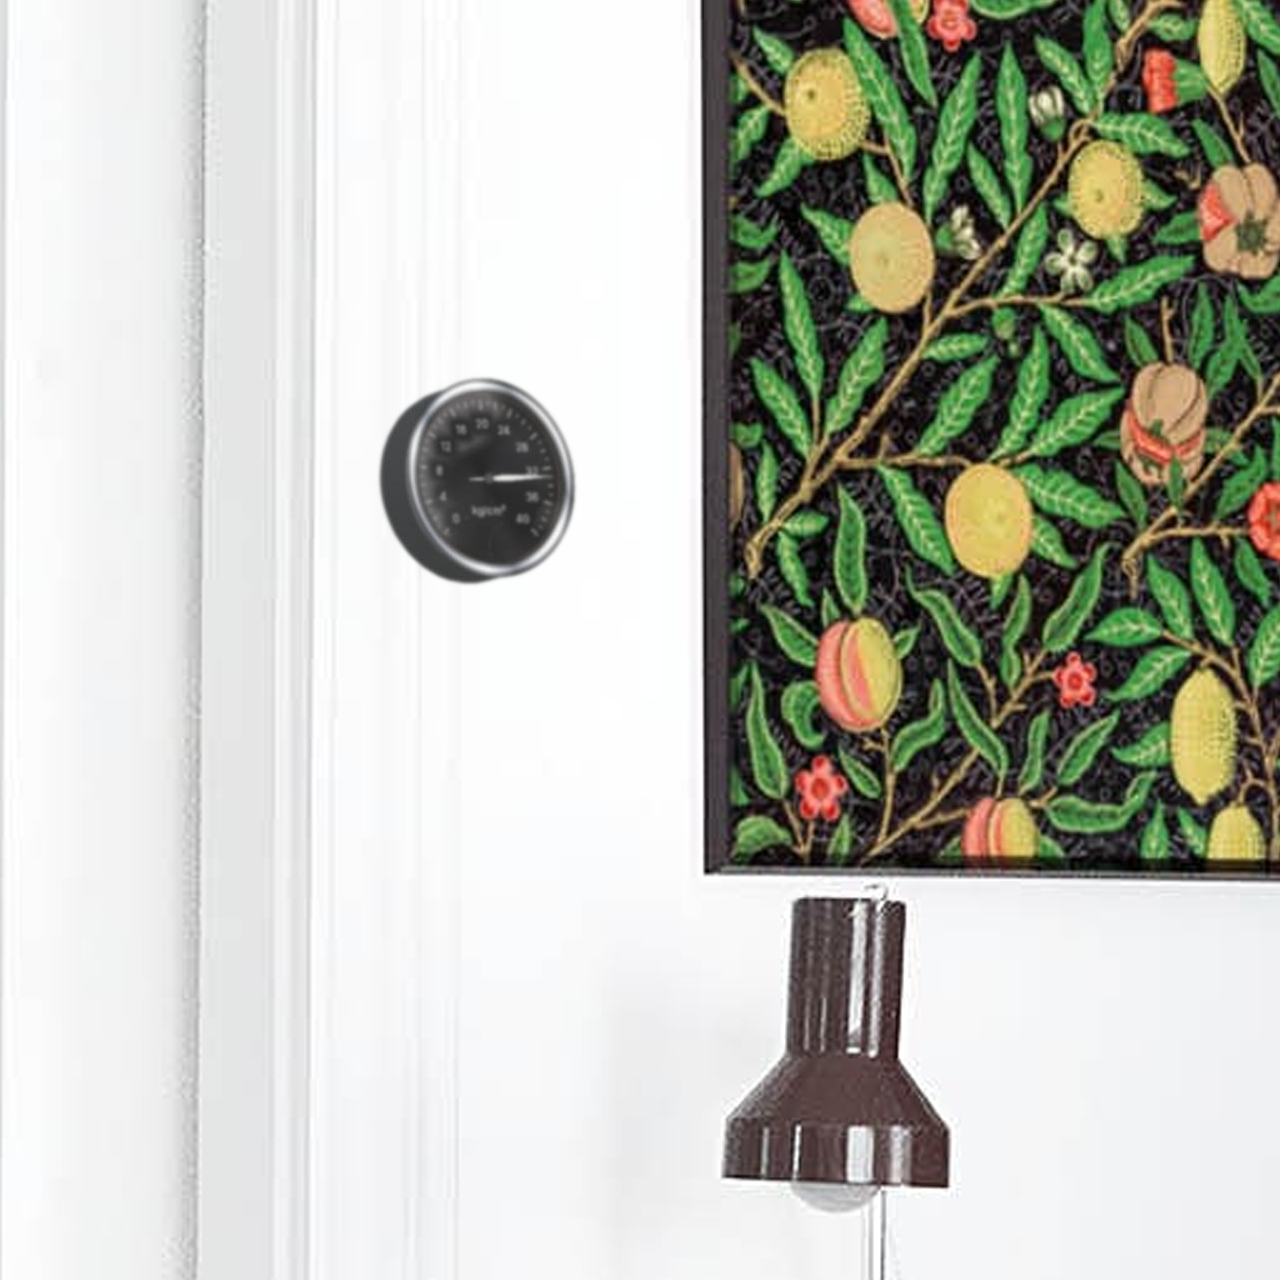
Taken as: value=33 unit=kg/cm²
